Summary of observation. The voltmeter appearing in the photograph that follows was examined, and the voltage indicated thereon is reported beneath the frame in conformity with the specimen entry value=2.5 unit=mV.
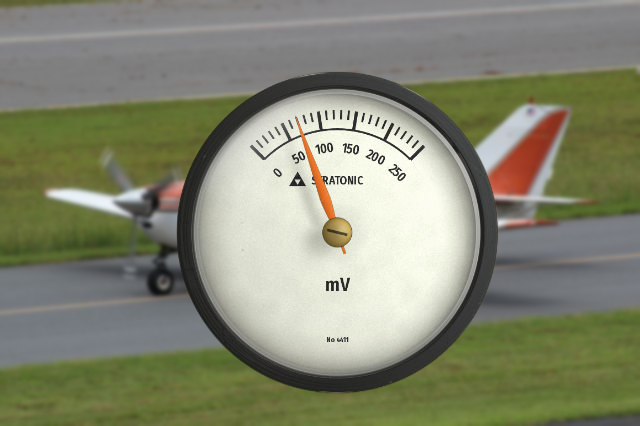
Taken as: value=70 unit=mV
